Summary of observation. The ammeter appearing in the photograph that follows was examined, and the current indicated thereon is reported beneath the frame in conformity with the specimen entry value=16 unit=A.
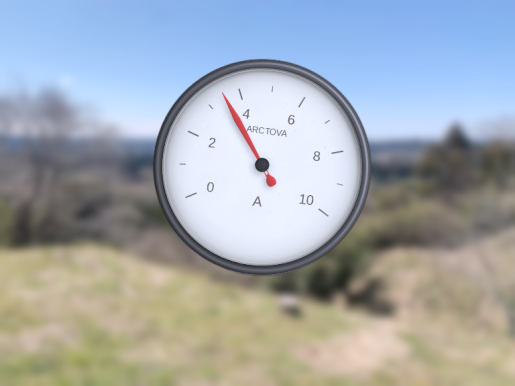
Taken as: value=3.5 unit=A
